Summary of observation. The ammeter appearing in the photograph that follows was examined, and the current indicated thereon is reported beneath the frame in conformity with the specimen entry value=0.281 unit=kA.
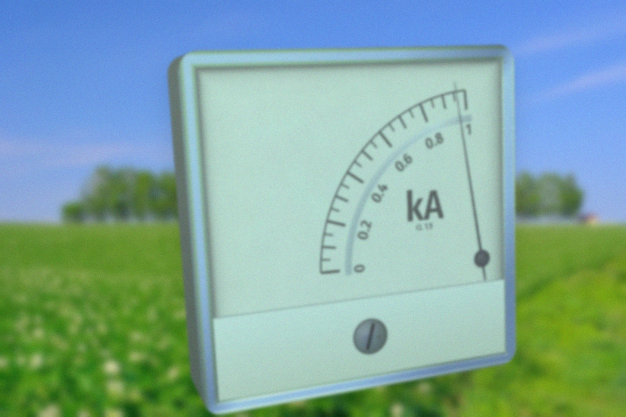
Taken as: value=0.95 unit=kA
